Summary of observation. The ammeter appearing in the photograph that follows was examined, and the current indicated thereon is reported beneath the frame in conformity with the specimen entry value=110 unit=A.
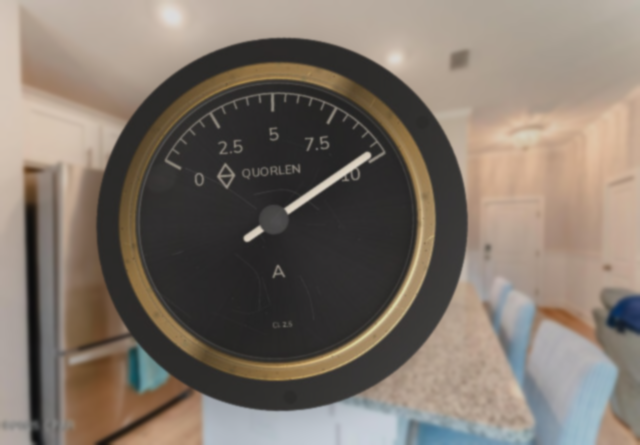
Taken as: value=9.75 unit=A
